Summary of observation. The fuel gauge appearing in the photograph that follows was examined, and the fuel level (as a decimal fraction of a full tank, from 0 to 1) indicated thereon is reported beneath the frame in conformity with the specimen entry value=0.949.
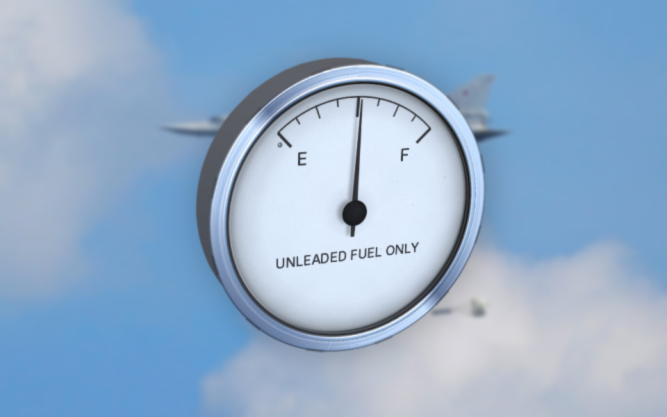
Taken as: value=0.5
